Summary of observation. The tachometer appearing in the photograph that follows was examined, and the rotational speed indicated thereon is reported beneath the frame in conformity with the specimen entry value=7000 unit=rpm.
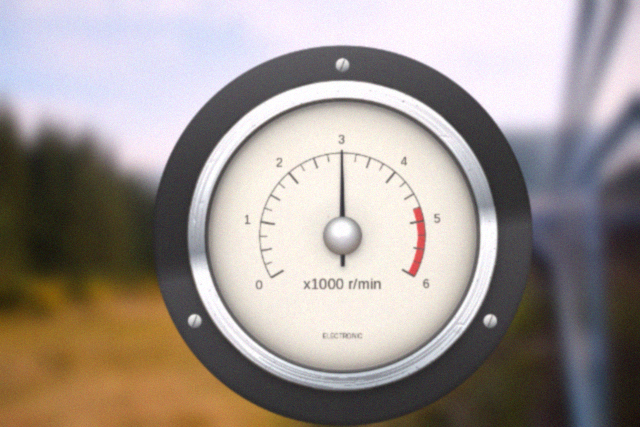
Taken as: value=3000 unit=rpm
